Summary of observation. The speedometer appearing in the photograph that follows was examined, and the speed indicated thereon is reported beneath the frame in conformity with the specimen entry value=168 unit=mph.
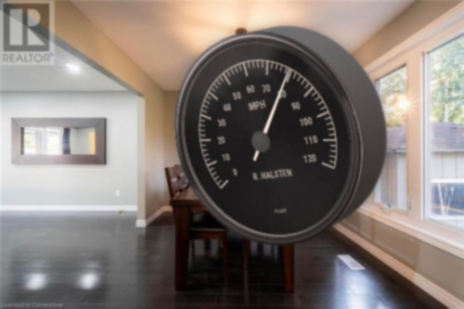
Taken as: value=80 unit=mph
